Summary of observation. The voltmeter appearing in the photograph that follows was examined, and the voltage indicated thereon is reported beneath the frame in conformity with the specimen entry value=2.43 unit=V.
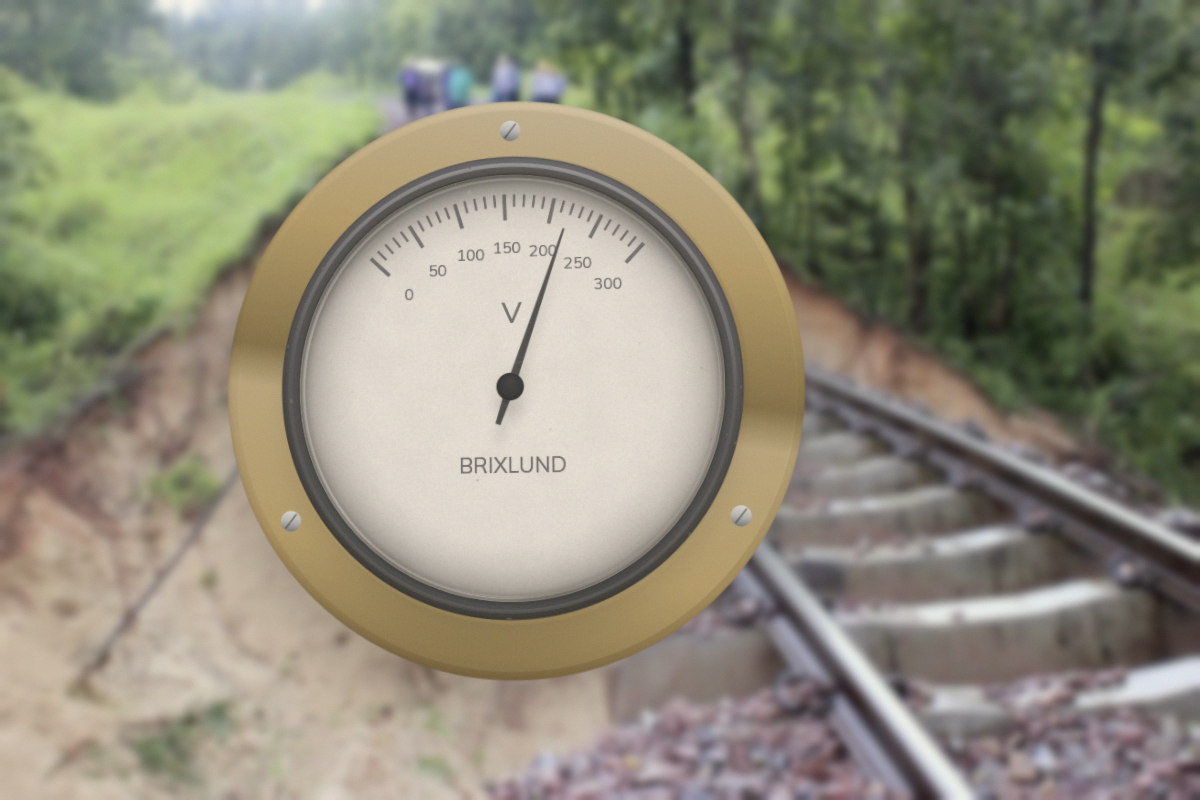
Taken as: value=220 unit=V
